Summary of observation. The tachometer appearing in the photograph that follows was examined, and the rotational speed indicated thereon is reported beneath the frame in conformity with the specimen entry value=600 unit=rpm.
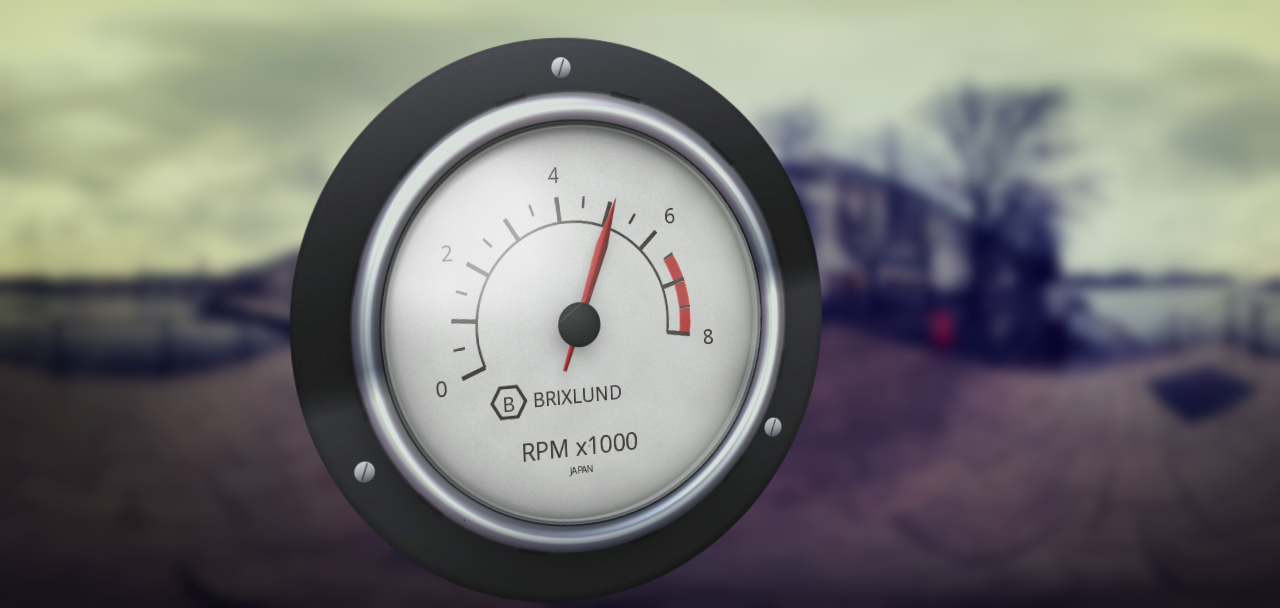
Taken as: value=5000 unit=rpm
